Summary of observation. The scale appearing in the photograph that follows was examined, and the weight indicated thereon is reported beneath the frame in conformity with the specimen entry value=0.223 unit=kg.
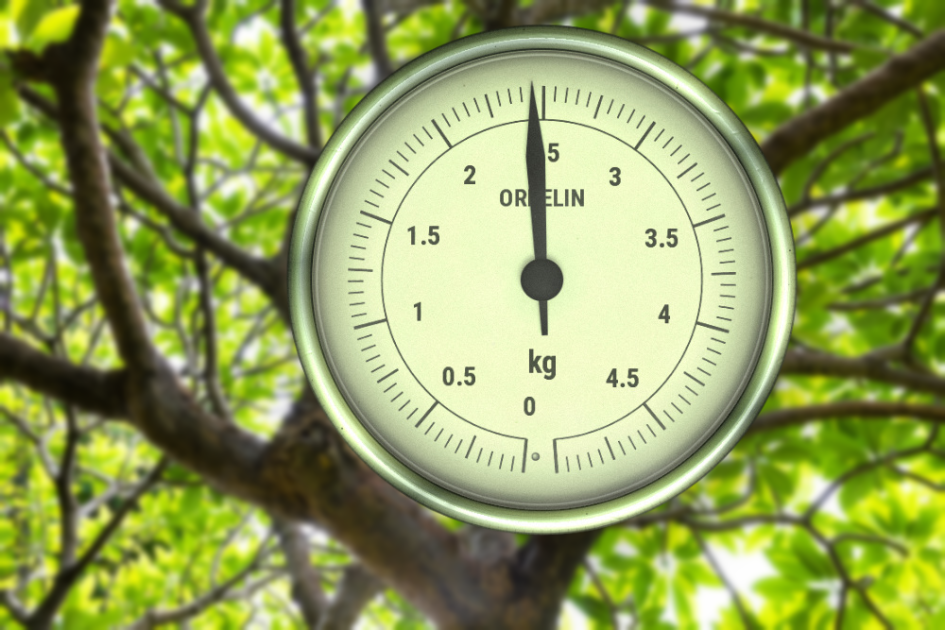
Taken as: value=2.45 unit=kg
